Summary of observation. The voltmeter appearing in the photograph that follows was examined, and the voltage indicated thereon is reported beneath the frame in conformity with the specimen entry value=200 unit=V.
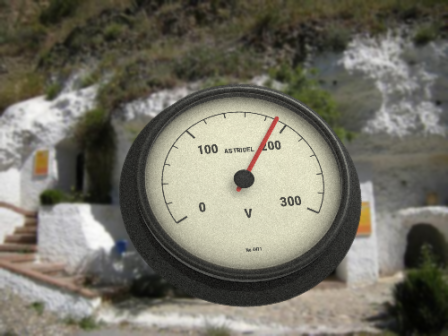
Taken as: value=190 unit=V
